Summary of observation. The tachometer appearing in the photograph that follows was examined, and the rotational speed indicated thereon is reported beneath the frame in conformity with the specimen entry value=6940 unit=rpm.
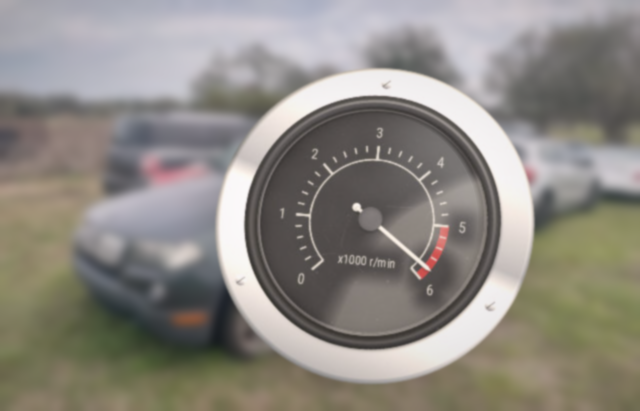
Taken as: value=5800 unit=rpm
